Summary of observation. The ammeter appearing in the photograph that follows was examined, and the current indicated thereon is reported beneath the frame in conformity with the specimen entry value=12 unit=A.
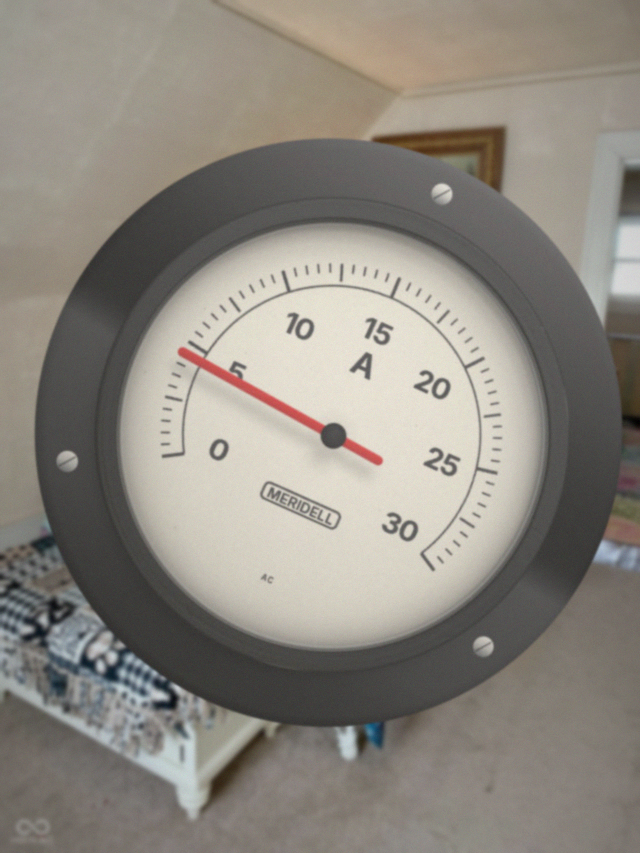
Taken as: value=4.5 unit=A
